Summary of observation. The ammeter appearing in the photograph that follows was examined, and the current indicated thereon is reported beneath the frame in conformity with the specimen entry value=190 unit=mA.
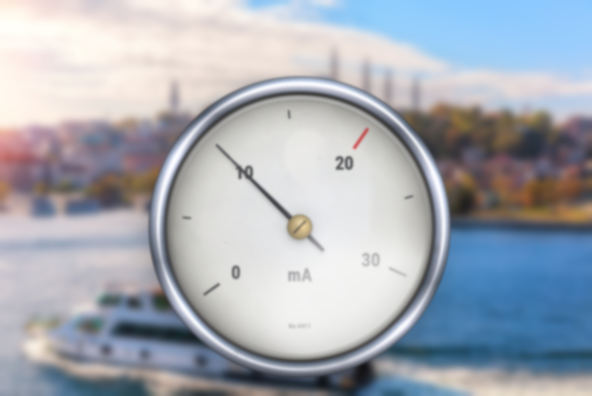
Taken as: value=10 unit=mA
